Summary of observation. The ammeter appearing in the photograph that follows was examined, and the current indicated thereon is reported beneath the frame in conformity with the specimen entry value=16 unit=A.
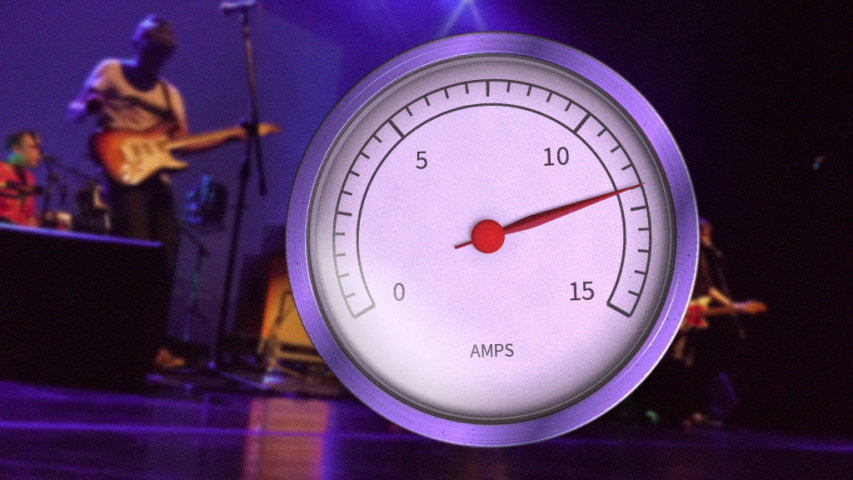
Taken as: value=12 unit=A
